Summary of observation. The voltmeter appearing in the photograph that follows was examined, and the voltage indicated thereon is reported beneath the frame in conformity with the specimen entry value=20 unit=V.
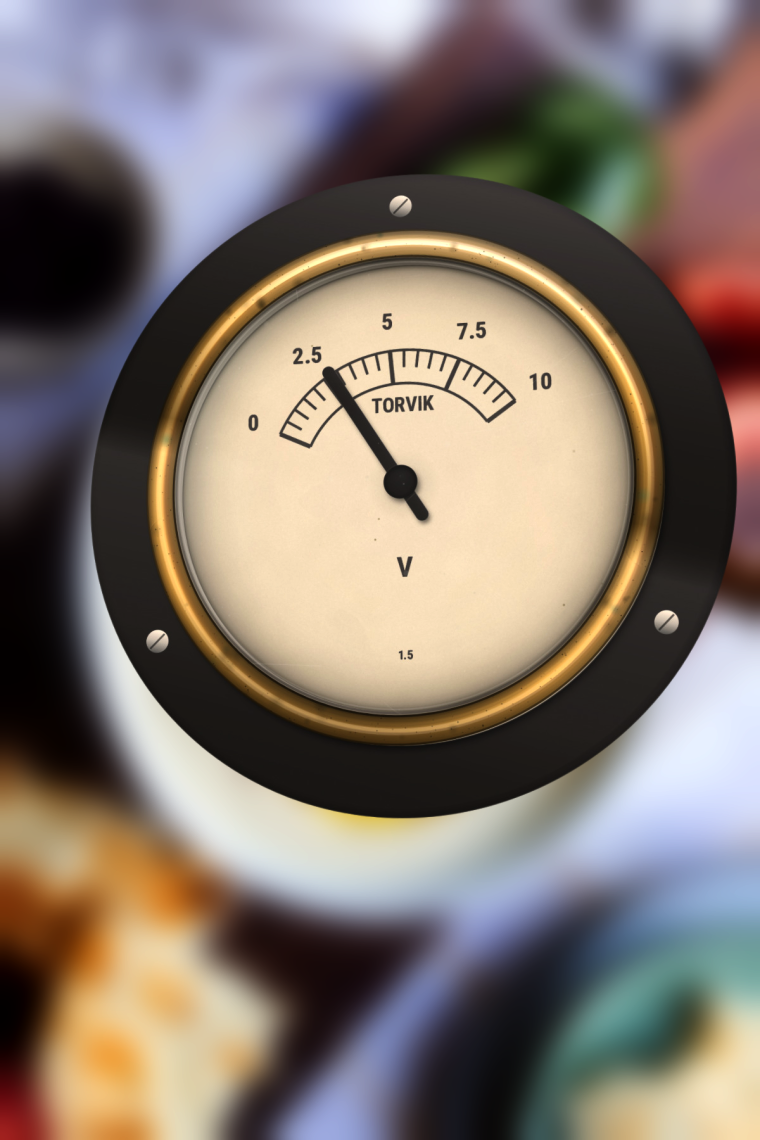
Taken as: value=2.75 unit=V
